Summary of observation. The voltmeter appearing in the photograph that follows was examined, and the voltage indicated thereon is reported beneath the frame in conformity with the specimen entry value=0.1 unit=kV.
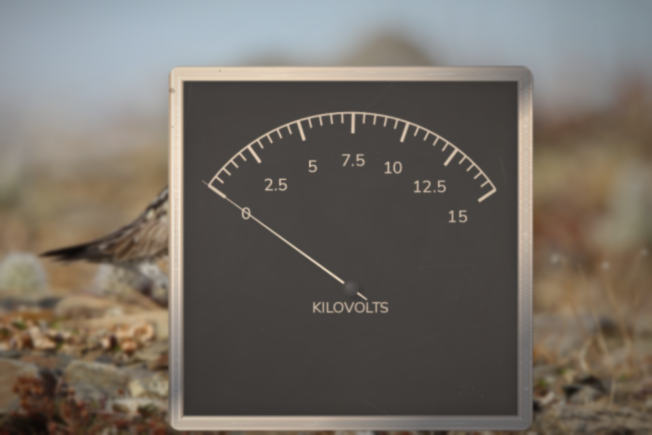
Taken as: value=0 unit=kV
